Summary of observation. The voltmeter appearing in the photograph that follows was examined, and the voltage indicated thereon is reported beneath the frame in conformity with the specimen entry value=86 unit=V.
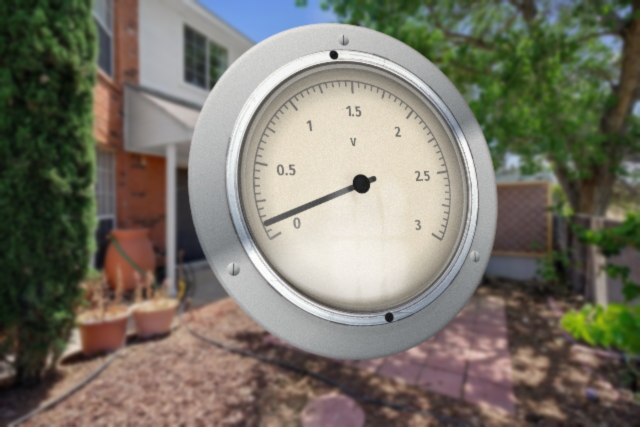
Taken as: value=0.1 unit=V
